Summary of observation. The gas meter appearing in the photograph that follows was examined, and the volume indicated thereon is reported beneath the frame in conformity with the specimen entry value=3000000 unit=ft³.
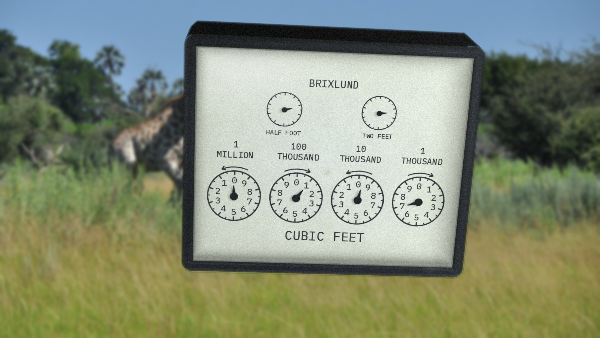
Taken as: value=9700 unit=ft³
